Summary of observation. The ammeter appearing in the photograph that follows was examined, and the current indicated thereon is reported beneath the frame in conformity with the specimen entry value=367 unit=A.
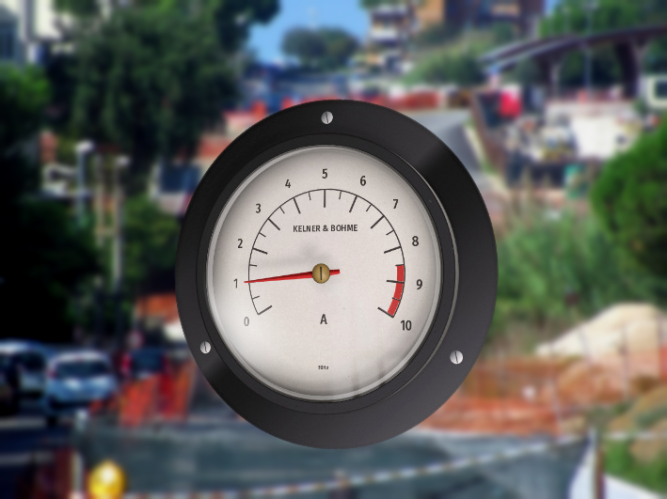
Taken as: value=1 unit=A
